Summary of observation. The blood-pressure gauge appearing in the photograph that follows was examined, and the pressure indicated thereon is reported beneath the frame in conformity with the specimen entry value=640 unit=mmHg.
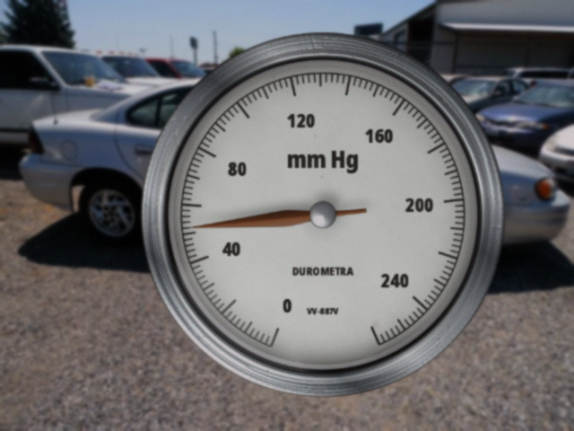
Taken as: value=52 unit=mmHg
